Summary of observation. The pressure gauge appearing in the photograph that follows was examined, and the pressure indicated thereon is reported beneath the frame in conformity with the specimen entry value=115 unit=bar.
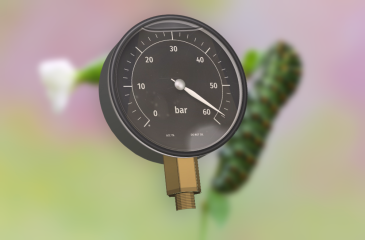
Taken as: value=58 unit=bar
